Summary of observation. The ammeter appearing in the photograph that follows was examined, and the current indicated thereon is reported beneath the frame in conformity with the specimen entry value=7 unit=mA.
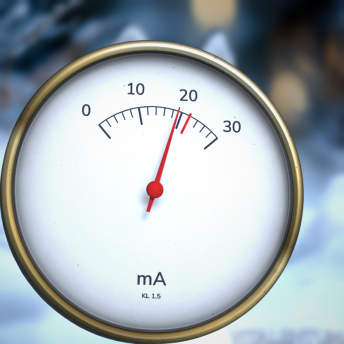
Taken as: value=19 unit=mA
